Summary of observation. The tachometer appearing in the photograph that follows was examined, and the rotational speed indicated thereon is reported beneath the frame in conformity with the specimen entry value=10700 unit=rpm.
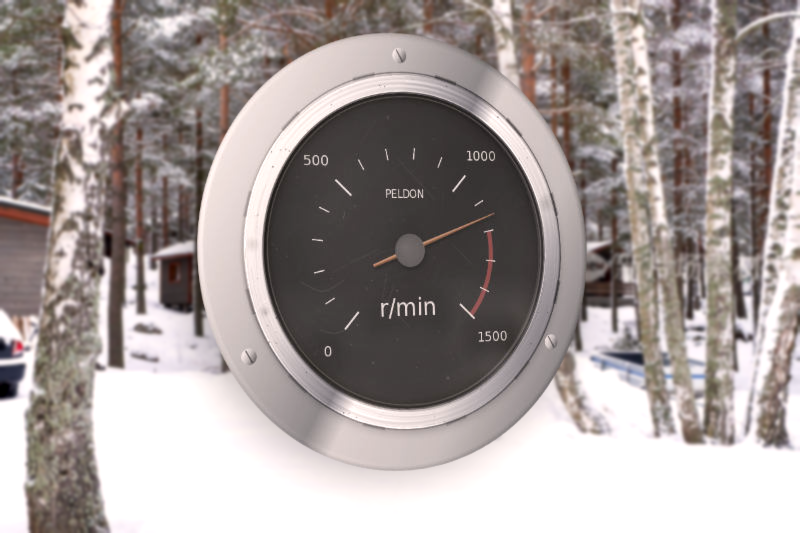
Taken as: value=1150 unit=rpm
